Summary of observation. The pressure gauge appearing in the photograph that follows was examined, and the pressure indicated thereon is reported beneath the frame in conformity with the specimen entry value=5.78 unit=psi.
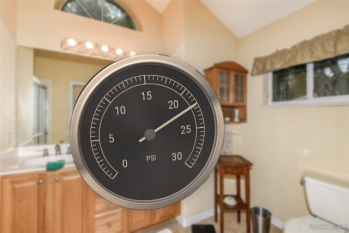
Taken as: value=22 unit=psi
